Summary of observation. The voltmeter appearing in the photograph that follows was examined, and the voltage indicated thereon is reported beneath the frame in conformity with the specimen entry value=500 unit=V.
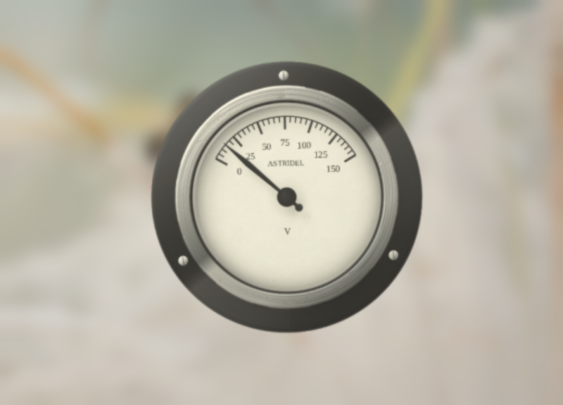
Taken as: value=15 unit=V
